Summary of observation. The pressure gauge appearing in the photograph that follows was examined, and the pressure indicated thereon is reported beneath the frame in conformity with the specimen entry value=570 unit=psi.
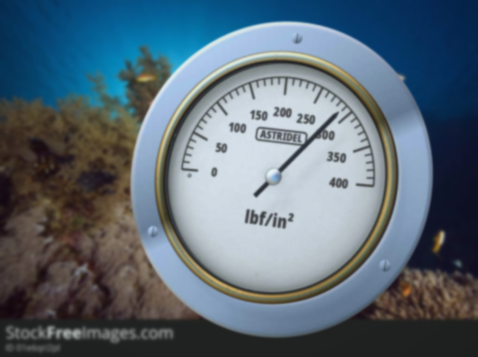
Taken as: value=290 unit=psi
